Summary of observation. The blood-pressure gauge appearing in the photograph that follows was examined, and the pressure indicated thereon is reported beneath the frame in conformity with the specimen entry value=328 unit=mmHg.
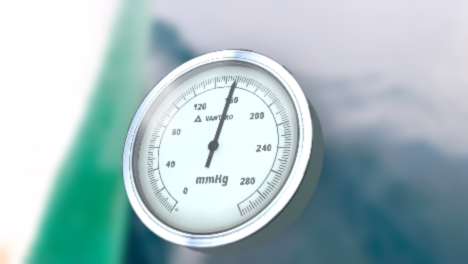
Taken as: value=160 unit=mmHg
